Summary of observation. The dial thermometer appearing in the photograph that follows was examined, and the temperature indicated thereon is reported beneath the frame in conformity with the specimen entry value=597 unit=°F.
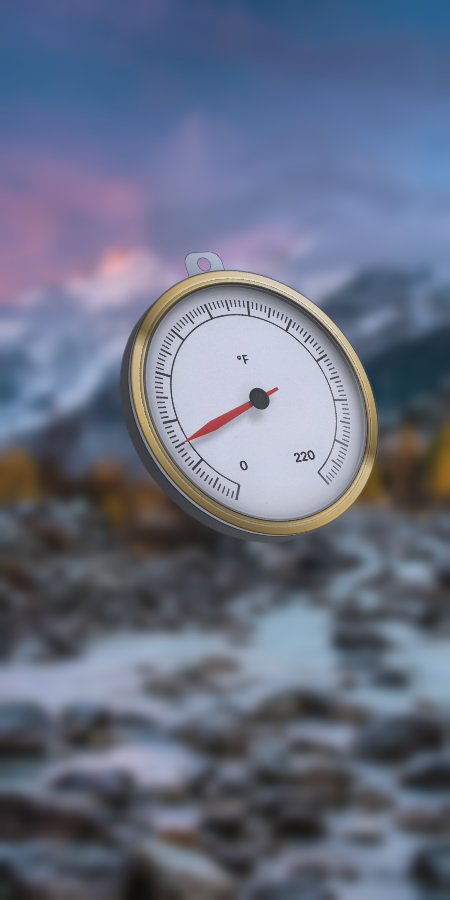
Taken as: value=30 unit=°F
